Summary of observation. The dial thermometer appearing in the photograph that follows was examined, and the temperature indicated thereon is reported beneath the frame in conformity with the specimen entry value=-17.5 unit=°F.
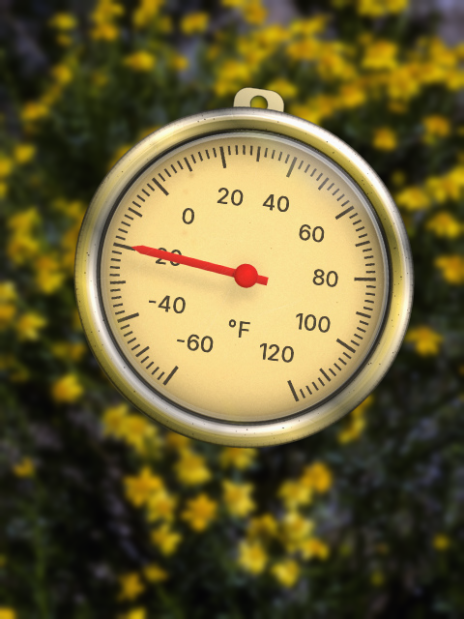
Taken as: value=-20 unit=°F
